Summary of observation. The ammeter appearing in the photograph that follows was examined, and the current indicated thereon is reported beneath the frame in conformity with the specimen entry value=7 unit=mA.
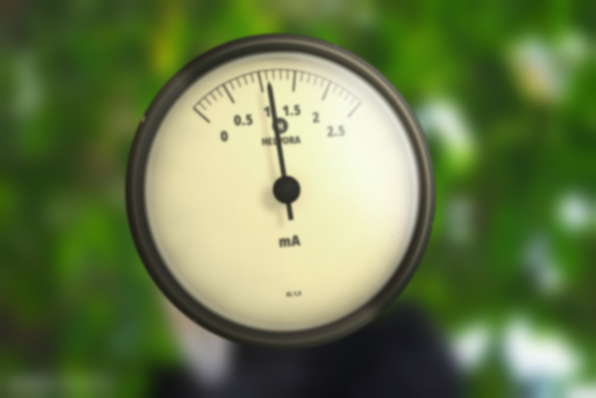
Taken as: value=1.1 unit=mA
